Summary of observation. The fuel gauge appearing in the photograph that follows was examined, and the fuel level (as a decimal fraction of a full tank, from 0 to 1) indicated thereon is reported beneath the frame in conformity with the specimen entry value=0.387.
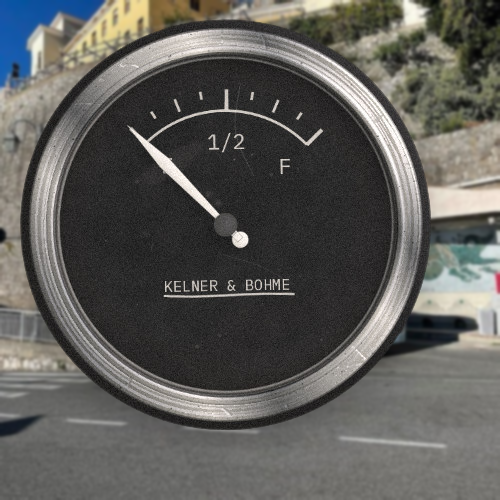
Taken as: value=0
